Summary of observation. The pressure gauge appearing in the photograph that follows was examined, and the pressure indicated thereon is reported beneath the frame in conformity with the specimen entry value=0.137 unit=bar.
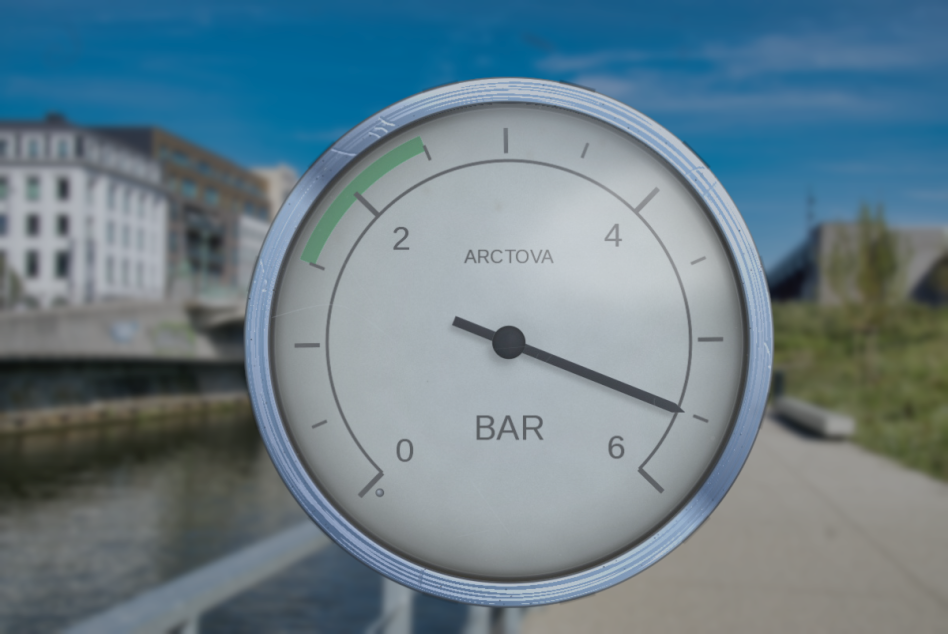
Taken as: value=5.5 unit=bar
